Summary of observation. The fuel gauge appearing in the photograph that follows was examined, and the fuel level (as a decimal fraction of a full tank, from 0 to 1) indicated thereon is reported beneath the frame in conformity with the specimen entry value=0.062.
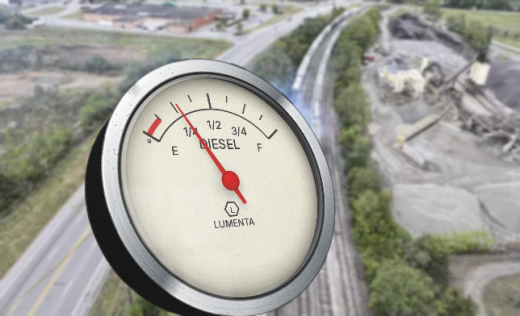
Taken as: value=0.25
